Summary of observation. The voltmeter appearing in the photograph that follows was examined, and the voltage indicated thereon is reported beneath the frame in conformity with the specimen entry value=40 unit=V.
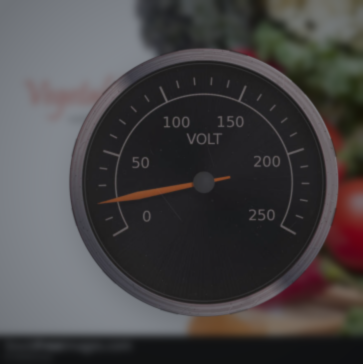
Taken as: value=20 unit=V
